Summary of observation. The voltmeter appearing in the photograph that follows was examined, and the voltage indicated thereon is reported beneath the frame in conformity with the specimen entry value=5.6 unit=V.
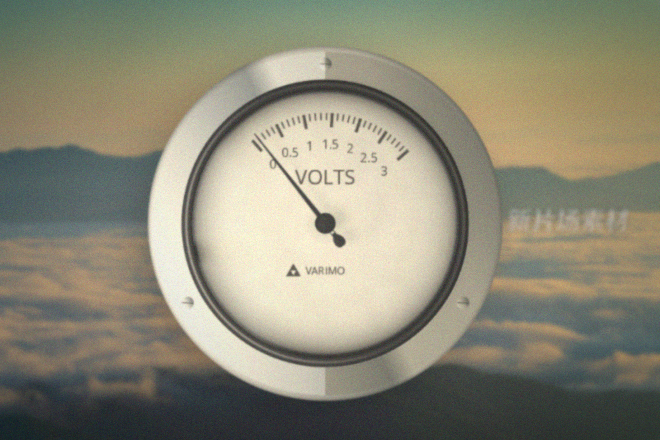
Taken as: value=0.1 unit=V
